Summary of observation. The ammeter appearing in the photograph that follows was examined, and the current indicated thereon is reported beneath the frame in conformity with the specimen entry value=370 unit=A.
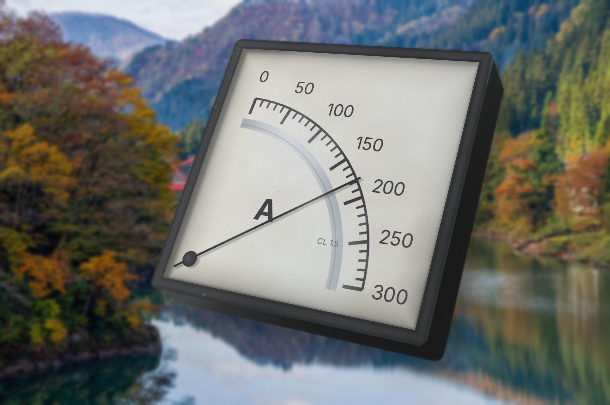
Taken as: value=180 unit=A
